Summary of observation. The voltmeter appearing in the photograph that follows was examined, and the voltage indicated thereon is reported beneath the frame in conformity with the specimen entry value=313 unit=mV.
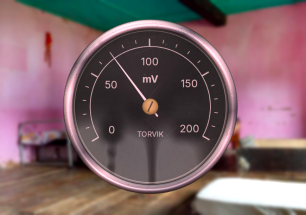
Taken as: value=70 unit=mV
